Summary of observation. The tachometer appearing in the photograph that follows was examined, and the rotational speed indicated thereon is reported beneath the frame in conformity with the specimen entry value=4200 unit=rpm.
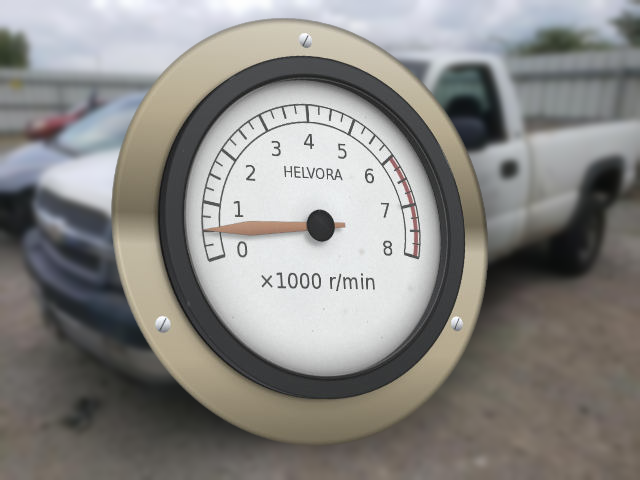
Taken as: value=500 unit=rpm
